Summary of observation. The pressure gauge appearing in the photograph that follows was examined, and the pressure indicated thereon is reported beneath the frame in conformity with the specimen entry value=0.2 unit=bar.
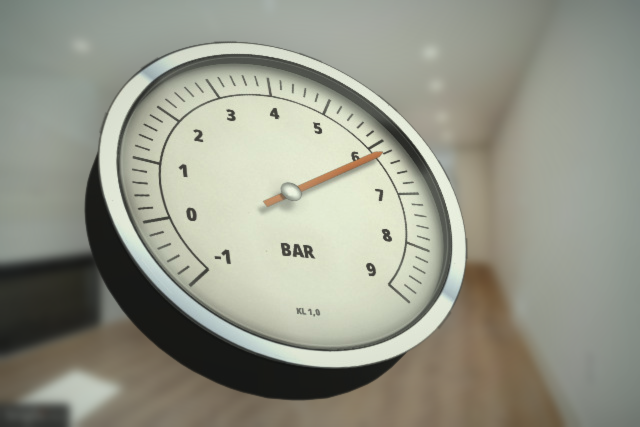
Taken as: value=6.2 unit=bar
